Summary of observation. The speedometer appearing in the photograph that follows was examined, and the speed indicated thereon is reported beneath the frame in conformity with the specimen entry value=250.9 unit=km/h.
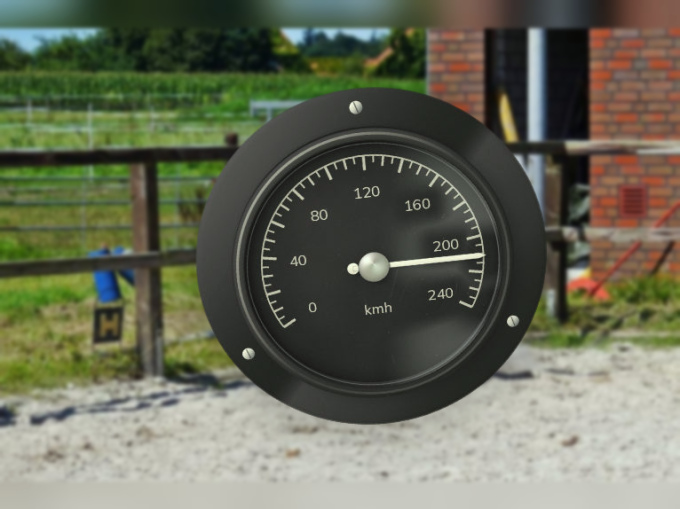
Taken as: value=210 unit=km/h
